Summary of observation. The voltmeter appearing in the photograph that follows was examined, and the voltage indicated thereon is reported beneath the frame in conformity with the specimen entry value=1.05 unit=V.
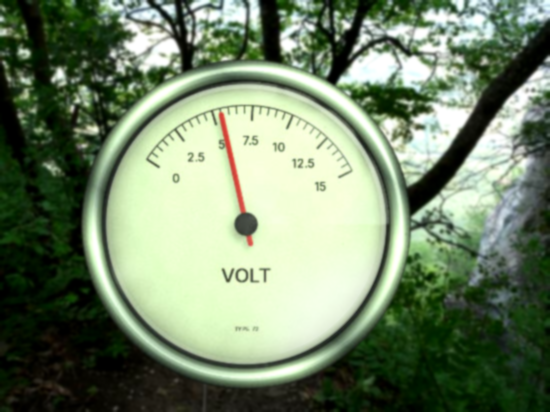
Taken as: value=5.5 unit=V
